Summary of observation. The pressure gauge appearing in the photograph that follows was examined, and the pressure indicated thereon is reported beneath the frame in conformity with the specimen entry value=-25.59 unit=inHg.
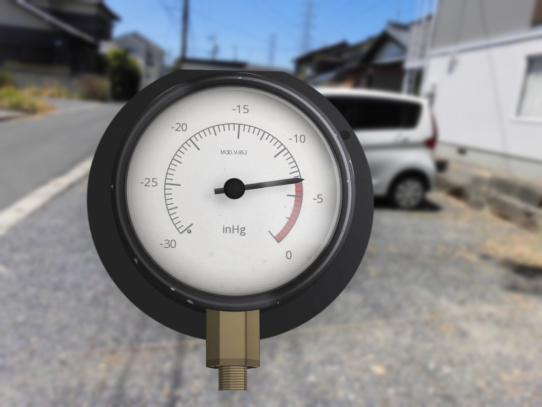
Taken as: value=-6.5 unit=inHg
